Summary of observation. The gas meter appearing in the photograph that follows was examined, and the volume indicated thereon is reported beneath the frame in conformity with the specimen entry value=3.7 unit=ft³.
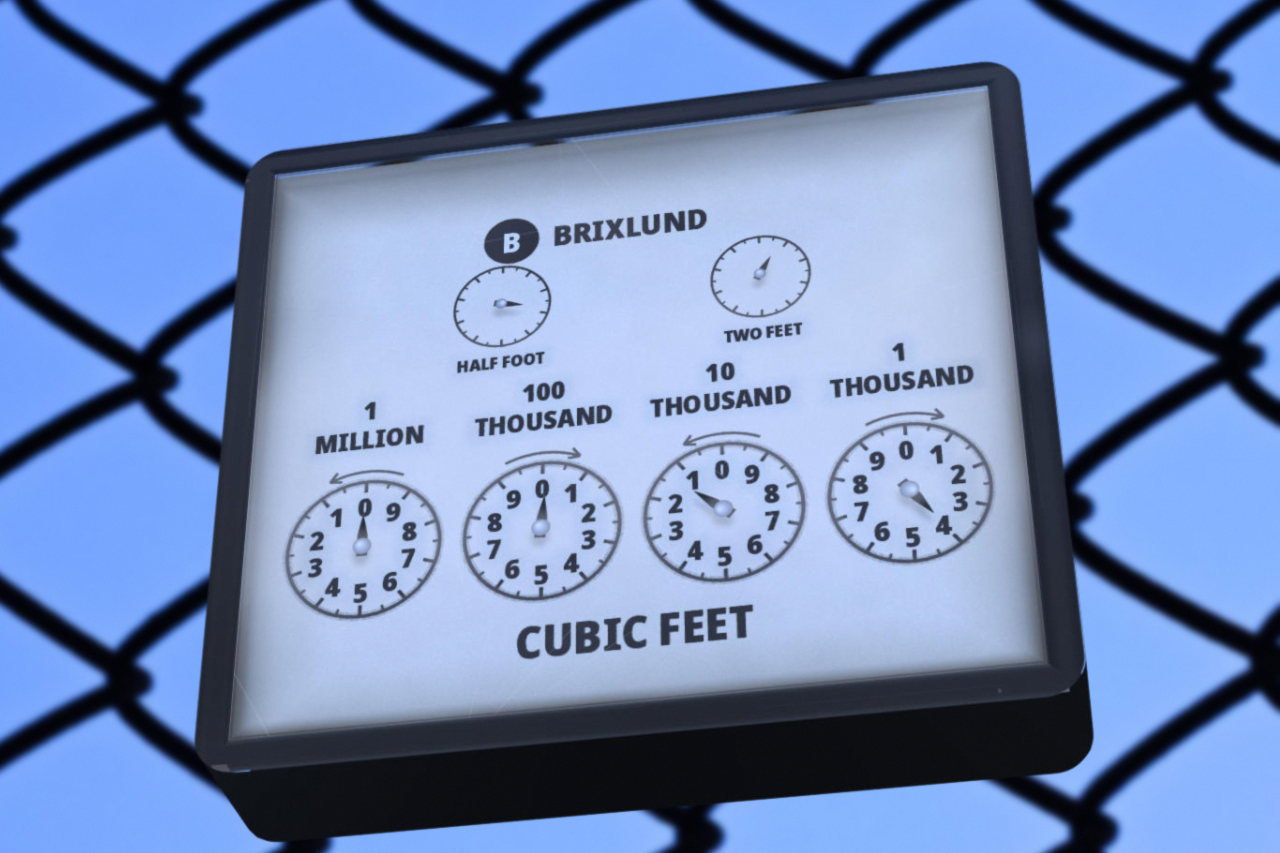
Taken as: value=1400 unit=ft³
